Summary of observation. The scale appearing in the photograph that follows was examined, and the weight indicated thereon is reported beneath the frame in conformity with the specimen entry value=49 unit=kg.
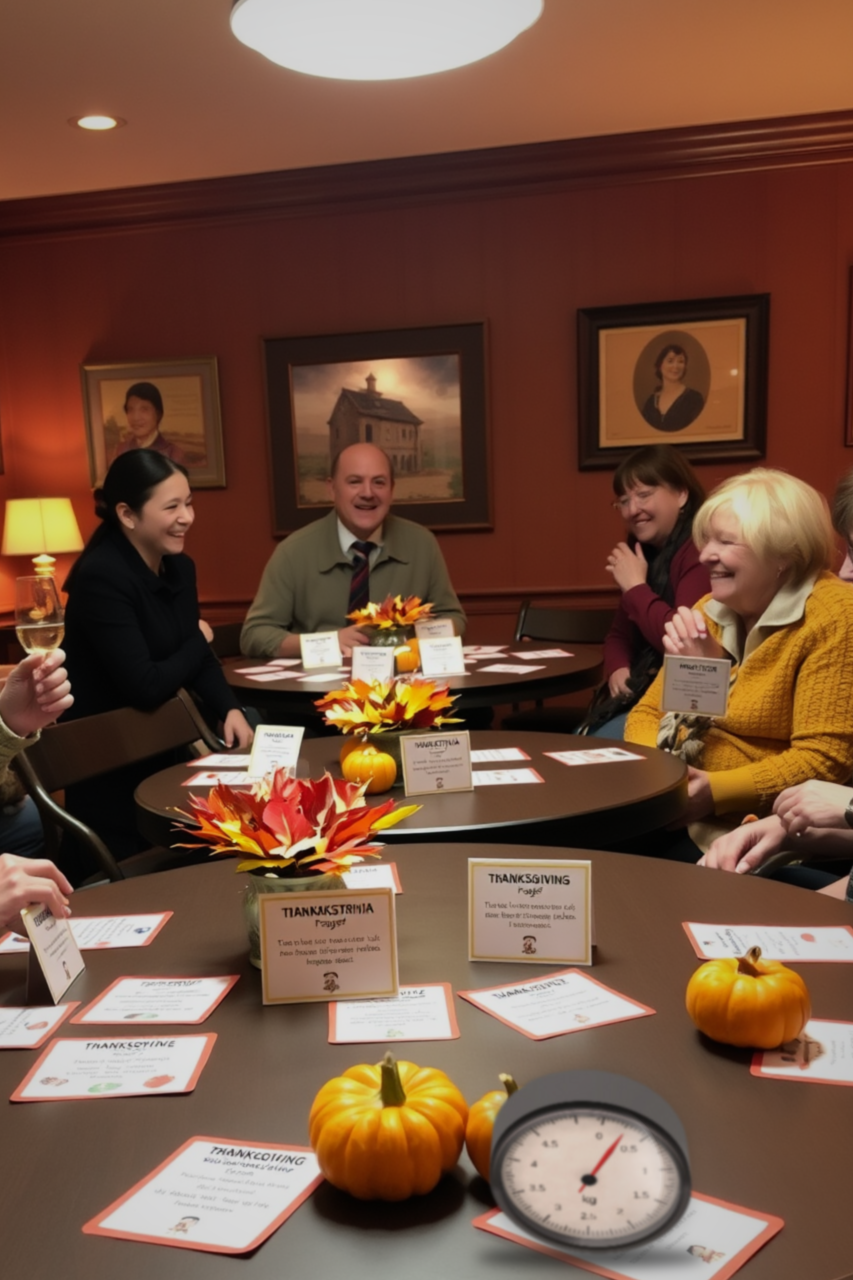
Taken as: value=0.25 unit=kg
